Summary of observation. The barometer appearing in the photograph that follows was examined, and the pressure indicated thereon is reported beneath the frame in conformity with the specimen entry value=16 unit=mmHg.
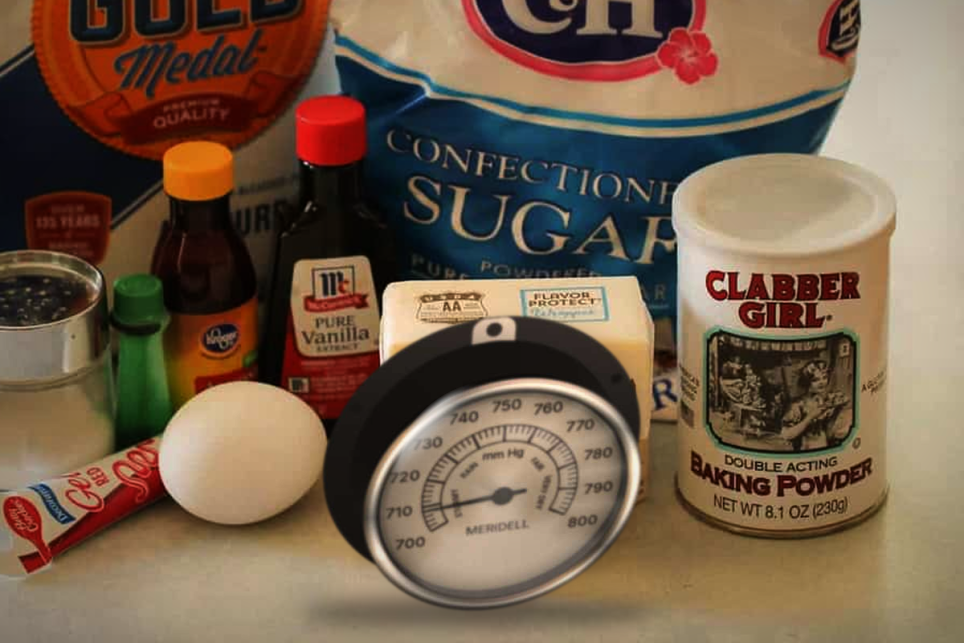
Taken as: value=710 unit=mmHg
